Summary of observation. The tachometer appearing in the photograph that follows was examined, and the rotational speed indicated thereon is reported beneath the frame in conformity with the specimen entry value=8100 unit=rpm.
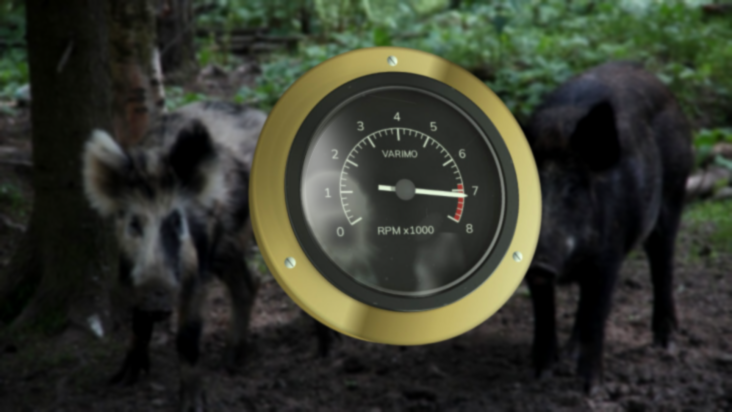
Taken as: value=7200 unit=rpm
